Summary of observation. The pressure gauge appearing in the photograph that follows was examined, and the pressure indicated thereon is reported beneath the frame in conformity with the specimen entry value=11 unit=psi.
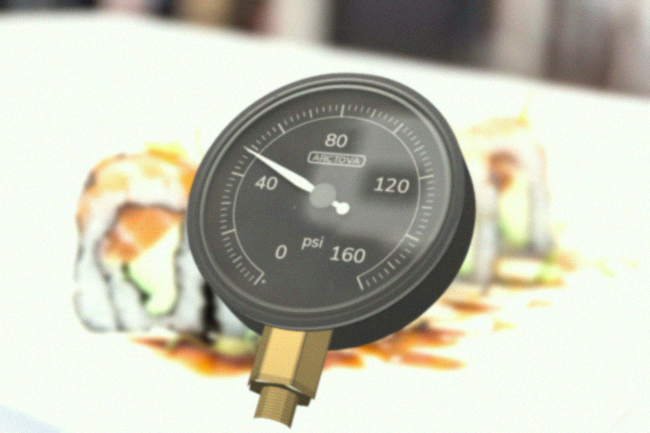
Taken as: value=48 unit=psi
